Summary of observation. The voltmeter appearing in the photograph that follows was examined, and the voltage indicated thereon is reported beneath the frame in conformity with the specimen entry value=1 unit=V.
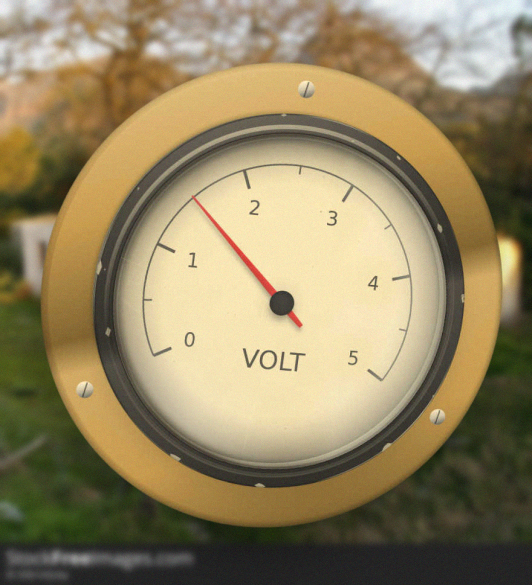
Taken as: value=1.5 unit=V
